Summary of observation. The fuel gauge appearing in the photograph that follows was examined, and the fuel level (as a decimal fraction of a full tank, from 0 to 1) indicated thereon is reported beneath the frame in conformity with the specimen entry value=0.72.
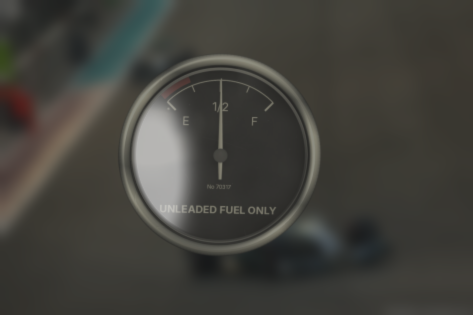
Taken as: value=0.5
